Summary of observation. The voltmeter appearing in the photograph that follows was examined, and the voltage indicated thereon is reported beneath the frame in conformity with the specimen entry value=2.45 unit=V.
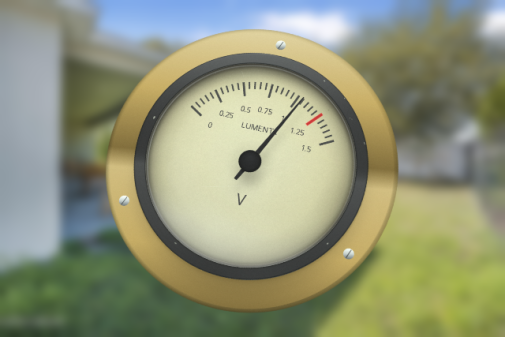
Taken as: value=1.05 unit=V
